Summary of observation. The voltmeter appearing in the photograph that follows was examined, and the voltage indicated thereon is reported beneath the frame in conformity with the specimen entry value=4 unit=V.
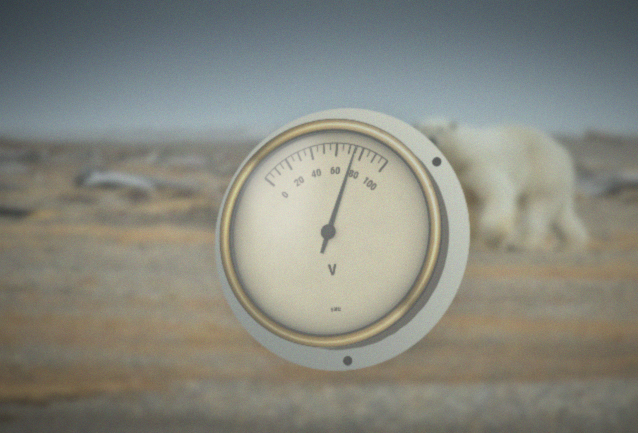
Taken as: value=75 unit=V
